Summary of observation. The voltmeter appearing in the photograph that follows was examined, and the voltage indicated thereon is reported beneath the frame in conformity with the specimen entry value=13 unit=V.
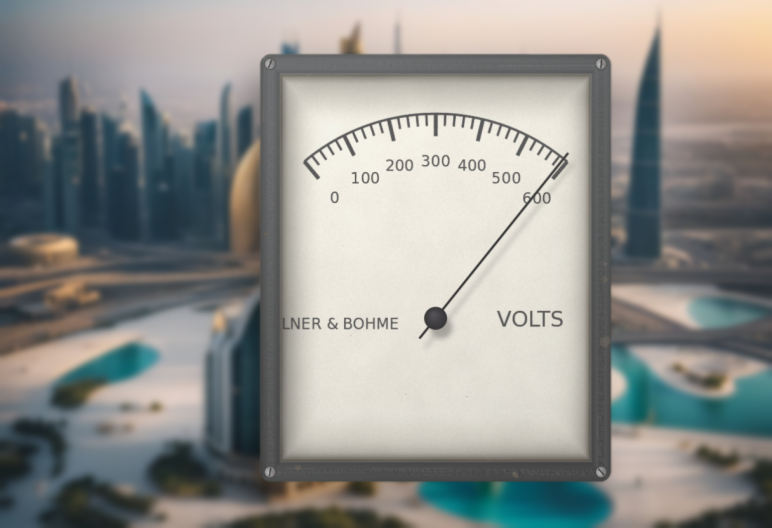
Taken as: value=590 unit=V
